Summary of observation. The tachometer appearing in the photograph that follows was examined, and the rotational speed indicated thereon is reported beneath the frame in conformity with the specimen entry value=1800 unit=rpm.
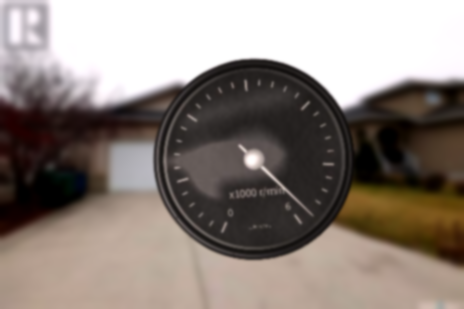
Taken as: value=5800 unit=rpm
